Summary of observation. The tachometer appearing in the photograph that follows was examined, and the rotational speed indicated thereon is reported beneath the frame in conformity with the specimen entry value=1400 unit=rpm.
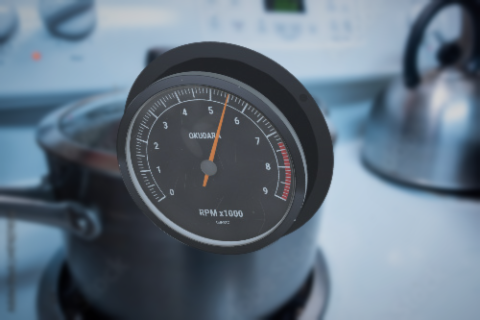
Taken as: value=5500 unit=rpm
